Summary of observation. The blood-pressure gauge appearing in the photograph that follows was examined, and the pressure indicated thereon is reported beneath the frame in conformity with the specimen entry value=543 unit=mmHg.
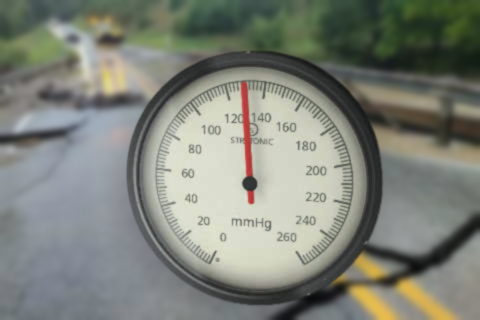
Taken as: value=130 unit=mmHg
